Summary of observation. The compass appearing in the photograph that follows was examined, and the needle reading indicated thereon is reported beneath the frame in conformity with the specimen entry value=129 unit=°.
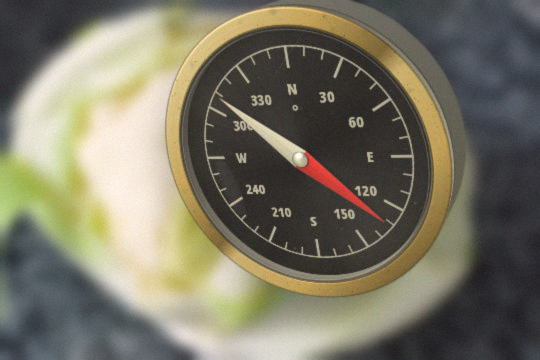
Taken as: value=130 unit=°
